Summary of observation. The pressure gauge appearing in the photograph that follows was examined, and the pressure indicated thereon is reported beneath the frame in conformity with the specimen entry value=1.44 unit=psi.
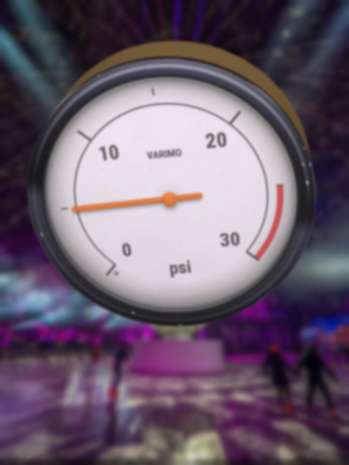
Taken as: value=5 unit=psi
